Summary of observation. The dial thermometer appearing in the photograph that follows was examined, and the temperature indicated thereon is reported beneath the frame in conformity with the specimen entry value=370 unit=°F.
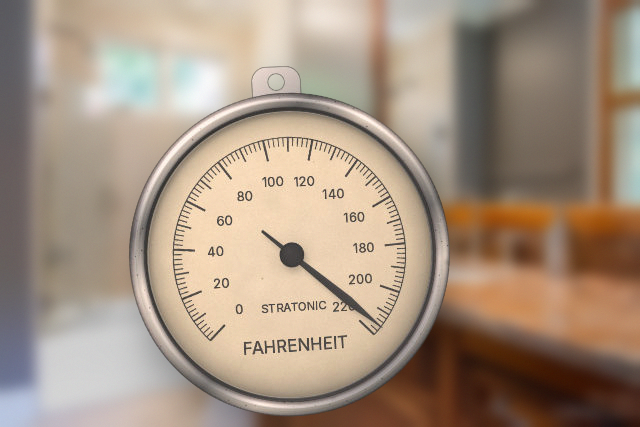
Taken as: value=216 unit=°F
